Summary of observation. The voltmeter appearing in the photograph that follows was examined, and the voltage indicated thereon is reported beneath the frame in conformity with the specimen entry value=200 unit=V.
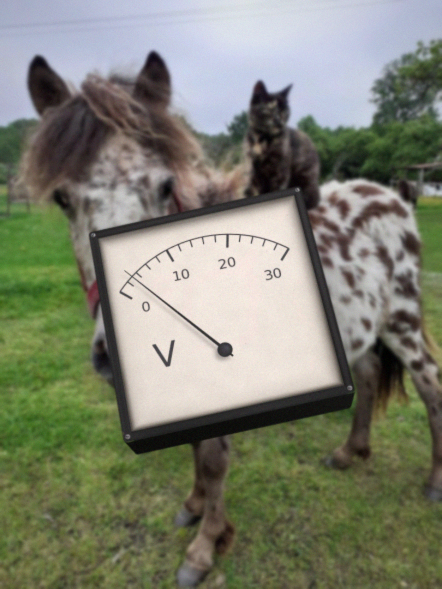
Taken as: value=3 unit=V
